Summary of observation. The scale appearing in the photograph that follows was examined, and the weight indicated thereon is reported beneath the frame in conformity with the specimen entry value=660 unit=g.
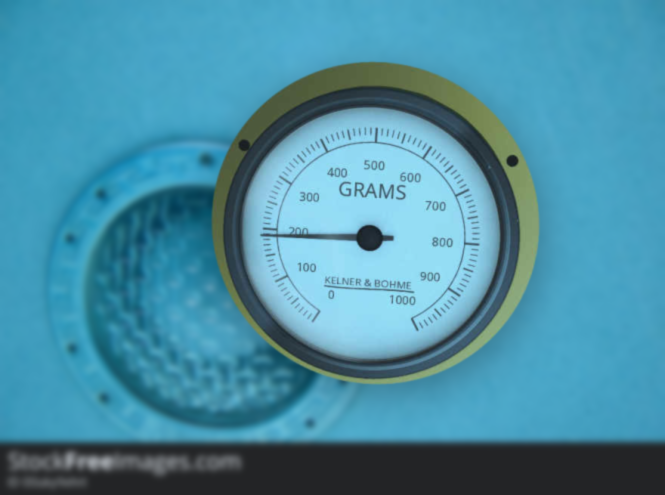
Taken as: value=190 unit=g
